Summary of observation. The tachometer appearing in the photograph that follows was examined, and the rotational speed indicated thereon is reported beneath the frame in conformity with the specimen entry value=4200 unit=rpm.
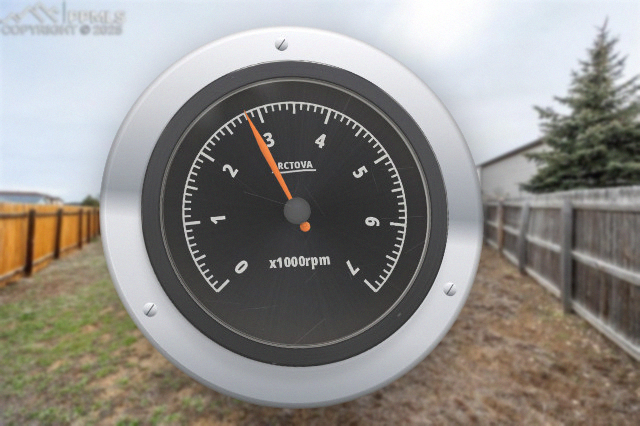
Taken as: value=2800 unit=rpm
